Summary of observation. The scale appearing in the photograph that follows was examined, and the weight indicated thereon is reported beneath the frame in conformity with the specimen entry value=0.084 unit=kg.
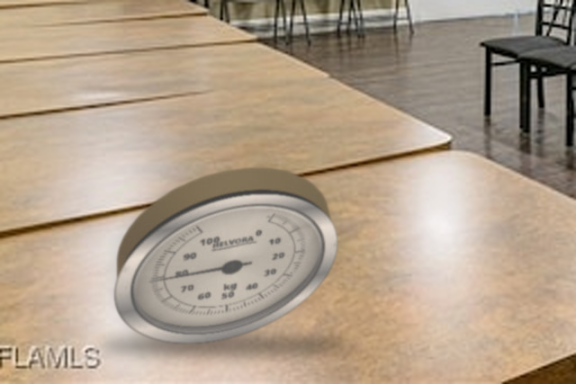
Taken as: value=80 unit=kg
